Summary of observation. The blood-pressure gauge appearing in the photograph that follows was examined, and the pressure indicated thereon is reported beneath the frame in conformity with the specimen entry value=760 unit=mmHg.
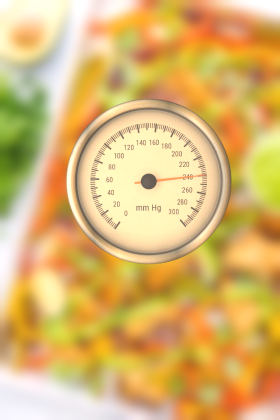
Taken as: value=240 unit=mmHg
